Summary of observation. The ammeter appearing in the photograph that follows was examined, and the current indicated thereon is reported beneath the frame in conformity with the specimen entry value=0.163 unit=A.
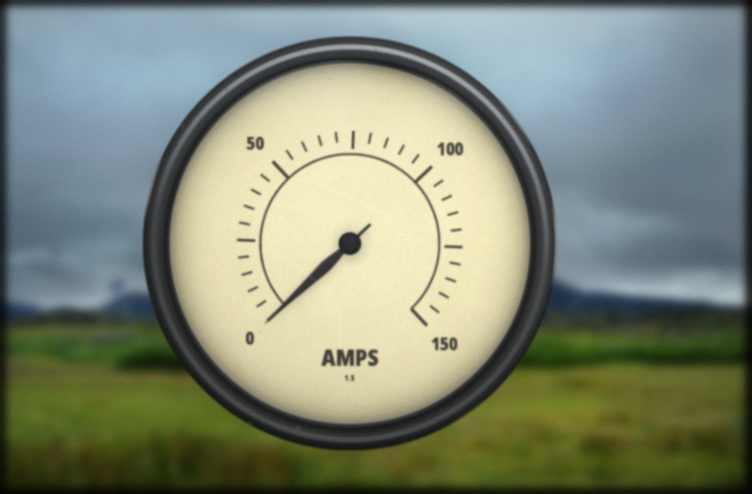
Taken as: value=0 unit=A
